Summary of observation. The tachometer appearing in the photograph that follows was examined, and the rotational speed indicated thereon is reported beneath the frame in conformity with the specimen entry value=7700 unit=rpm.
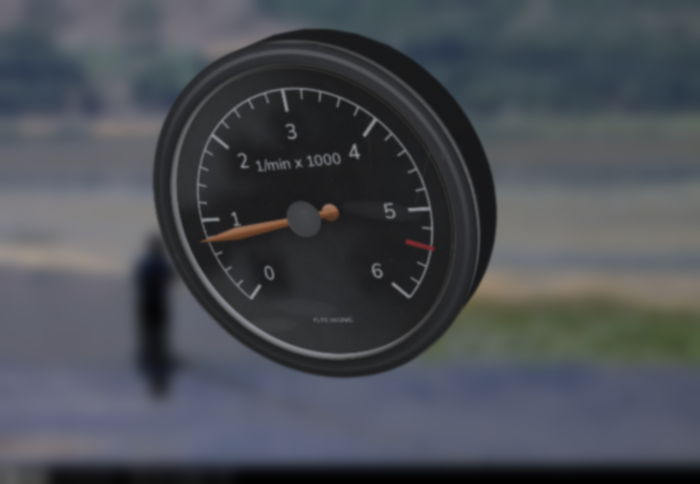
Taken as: value=800 unit=rpm
